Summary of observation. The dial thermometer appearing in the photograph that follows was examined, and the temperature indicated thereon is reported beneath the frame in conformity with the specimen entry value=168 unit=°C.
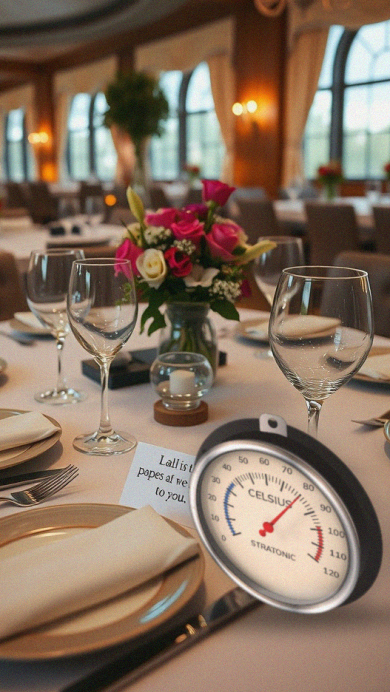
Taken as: value=80 unit=°C
